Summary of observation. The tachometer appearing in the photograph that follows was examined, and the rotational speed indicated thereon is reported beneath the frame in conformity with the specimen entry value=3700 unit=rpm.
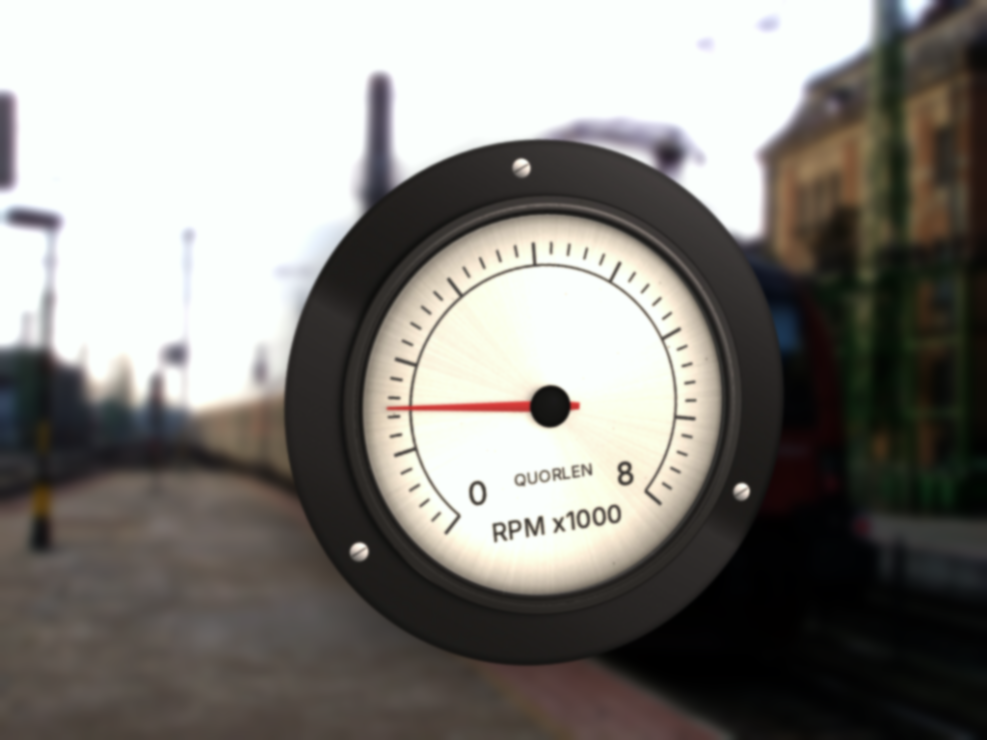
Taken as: value=1500 unit=rpm
